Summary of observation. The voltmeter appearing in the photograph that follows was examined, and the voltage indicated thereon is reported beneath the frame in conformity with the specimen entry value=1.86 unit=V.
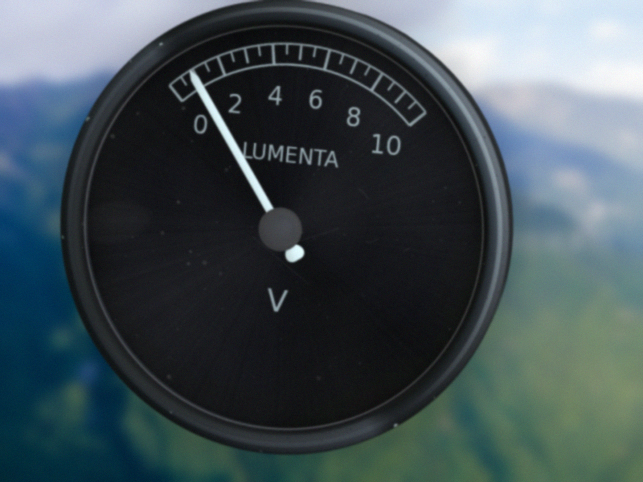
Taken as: value=1 unit=V
